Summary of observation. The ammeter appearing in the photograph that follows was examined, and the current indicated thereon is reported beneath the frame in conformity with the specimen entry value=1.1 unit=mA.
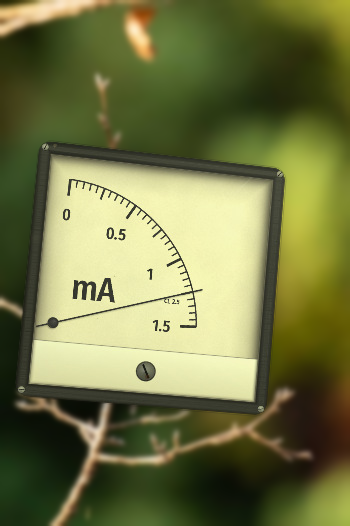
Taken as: value=1.25 unit=mA
